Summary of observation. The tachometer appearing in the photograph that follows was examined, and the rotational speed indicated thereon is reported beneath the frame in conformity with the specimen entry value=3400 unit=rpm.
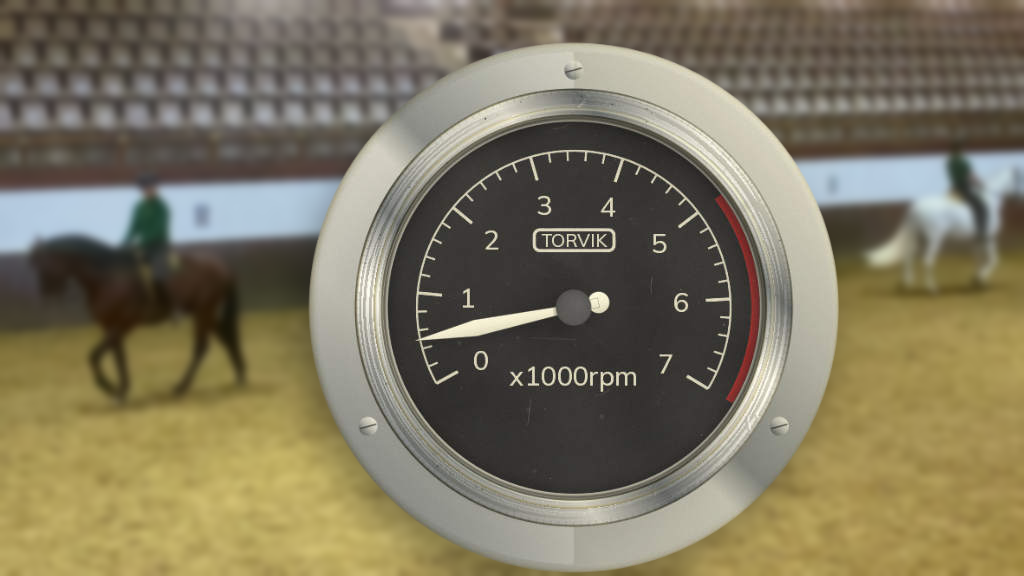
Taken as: value=500 unit=rpm
